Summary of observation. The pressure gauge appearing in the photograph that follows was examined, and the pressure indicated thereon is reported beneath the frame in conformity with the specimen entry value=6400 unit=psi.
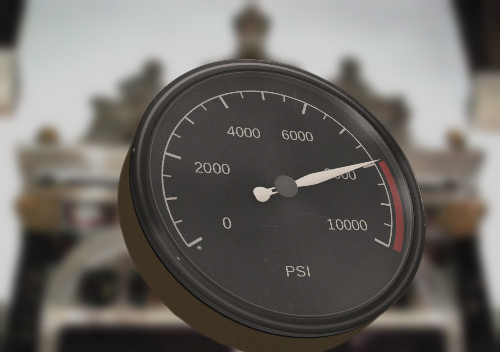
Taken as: value=8000 unit=psi
